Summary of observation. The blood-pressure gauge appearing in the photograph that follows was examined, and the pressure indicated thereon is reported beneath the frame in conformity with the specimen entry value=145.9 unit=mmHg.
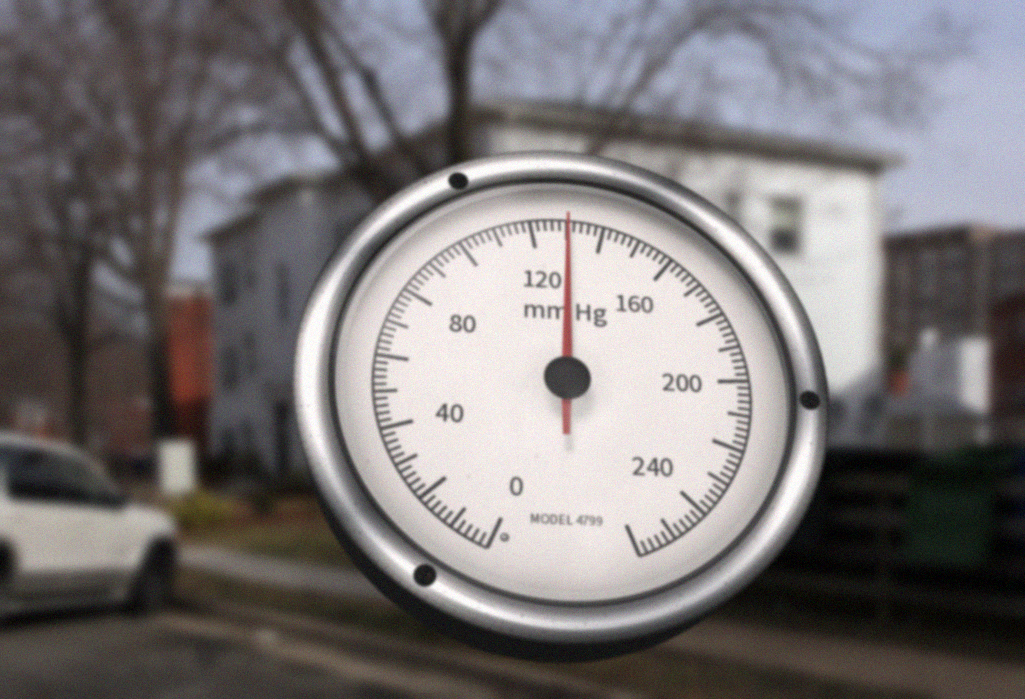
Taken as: value=130 unit=mmHg
